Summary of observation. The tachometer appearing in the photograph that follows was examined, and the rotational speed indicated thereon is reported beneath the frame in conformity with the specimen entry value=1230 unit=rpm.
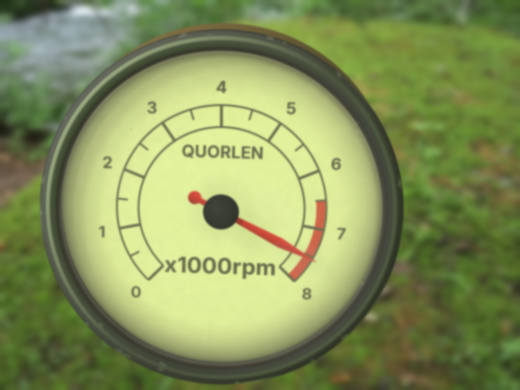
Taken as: value=7500 unit=rpm
